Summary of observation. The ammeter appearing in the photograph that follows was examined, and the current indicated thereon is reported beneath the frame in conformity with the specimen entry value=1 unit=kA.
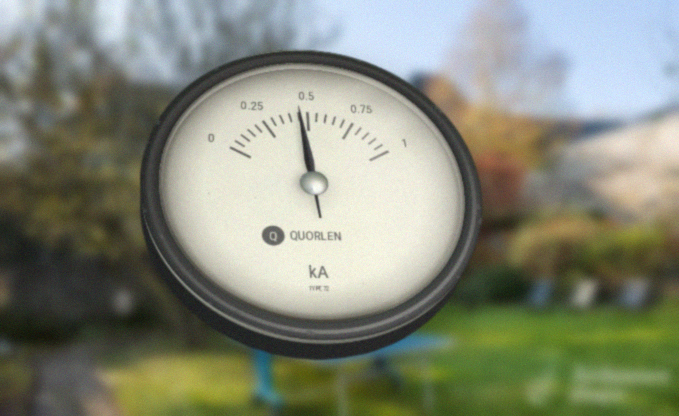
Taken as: value=0.45 unit=kA
